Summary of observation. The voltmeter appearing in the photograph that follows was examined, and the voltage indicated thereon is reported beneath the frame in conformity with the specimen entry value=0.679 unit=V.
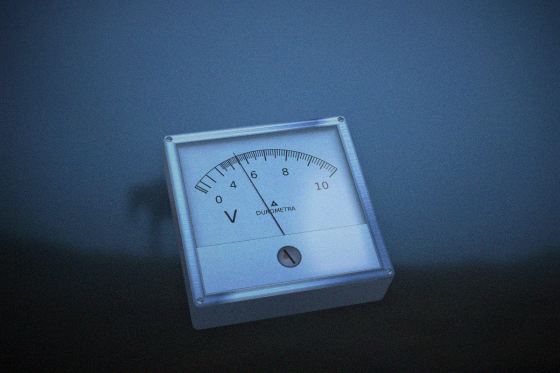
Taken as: value=5.5 unit=V
